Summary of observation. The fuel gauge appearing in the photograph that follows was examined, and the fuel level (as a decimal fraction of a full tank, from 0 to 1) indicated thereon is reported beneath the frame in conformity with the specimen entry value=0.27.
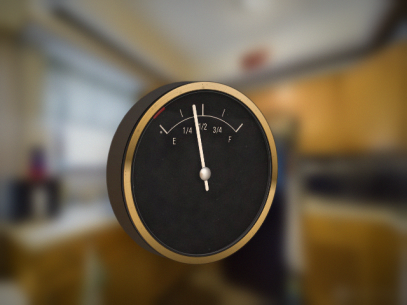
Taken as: value=0.375
